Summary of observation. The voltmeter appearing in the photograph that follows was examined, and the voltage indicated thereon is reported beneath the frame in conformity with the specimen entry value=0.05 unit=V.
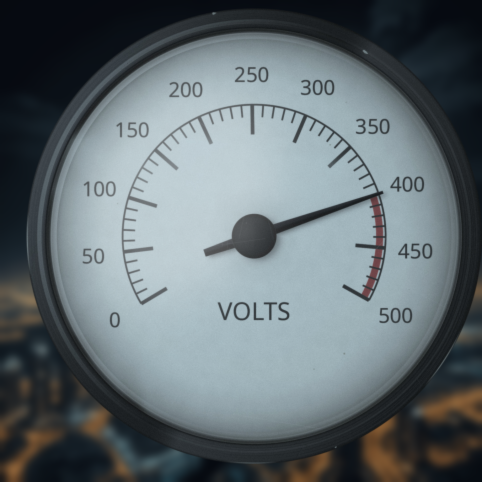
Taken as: value=400 unit=V
